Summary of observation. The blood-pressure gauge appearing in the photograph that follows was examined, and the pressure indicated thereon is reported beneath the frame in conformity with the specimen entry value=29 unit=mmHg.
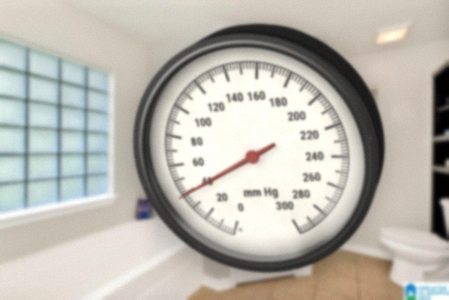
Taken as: value=40 unit=mmHg
